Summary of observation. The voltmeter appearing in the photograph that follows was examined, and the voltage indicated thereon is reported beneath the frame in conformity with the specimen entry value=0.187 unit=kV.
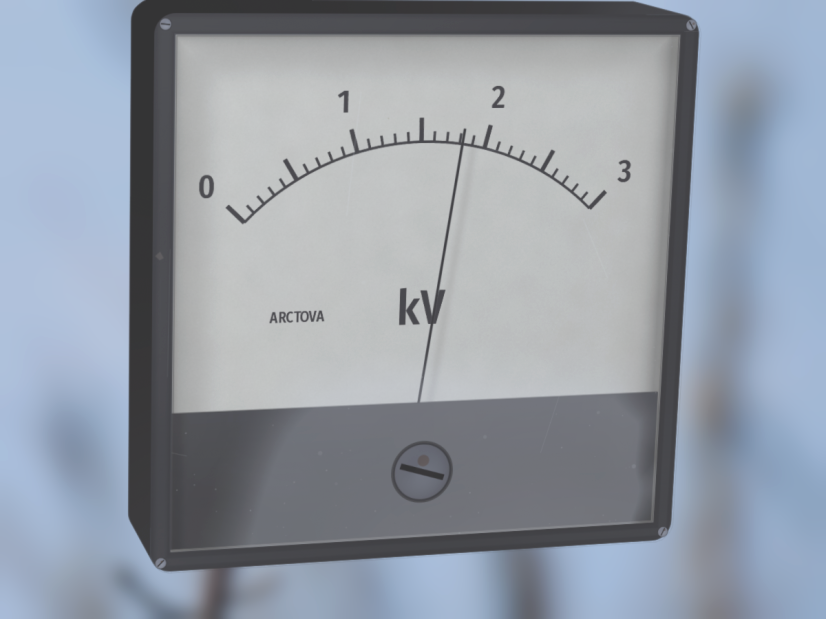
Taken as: value=1.8 unit=kV
